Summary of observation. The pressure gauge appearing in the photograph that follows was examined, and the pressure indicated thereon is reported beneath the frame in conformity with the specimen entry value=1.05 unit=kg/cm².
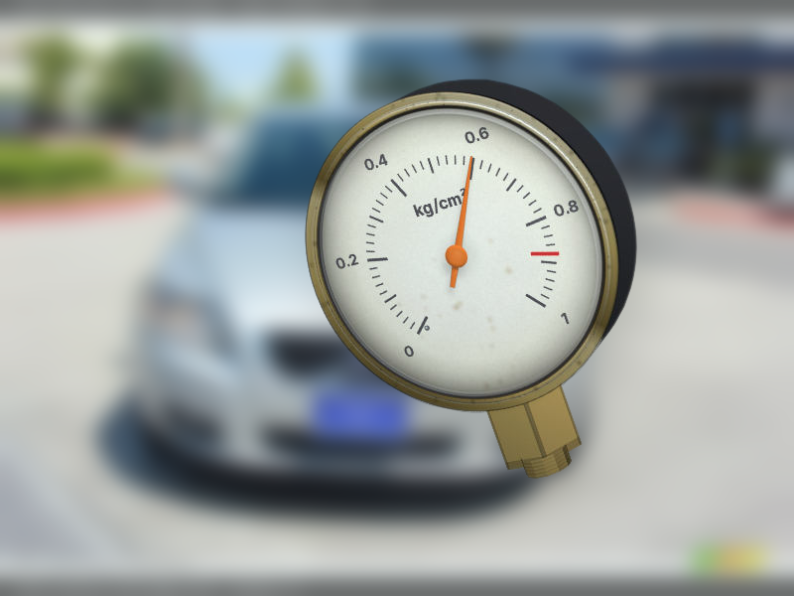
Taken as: value=0.6 unit=kg/cm²
